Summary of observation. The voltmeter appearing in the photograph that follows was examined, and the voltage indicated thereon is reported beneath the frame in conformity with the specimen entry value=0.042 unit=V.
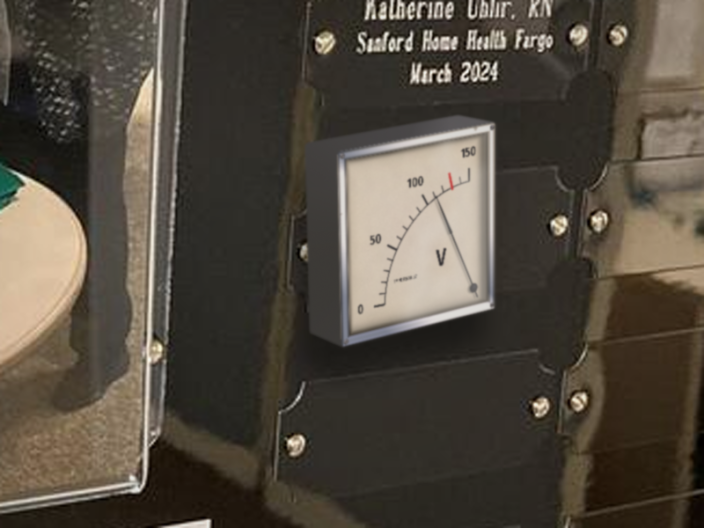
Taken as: value=110 unit=V
